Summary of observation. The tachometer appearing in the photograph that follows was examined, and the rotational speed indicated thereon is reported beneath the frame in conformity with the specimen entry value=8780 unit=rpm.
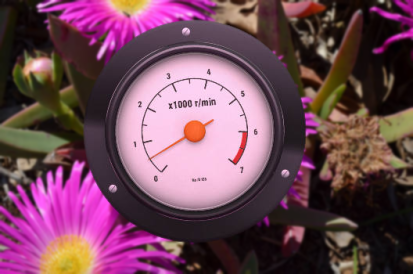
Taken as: value=500 unit=rpm
